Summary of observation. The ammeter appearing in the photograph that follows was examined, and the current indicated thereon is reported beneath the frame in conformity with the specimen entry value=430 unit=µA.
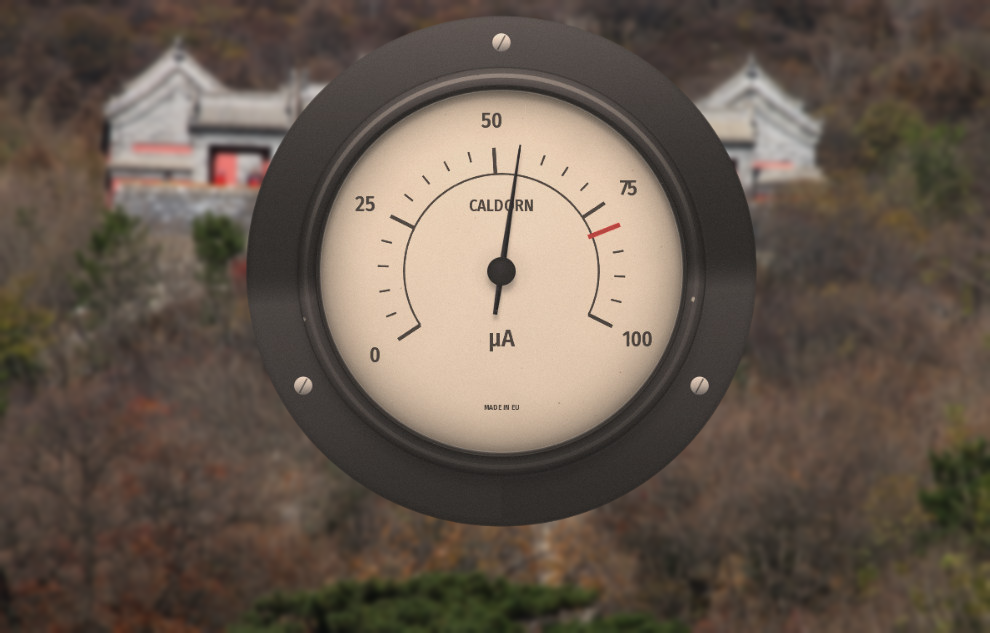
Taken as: value=55 unit=µA
